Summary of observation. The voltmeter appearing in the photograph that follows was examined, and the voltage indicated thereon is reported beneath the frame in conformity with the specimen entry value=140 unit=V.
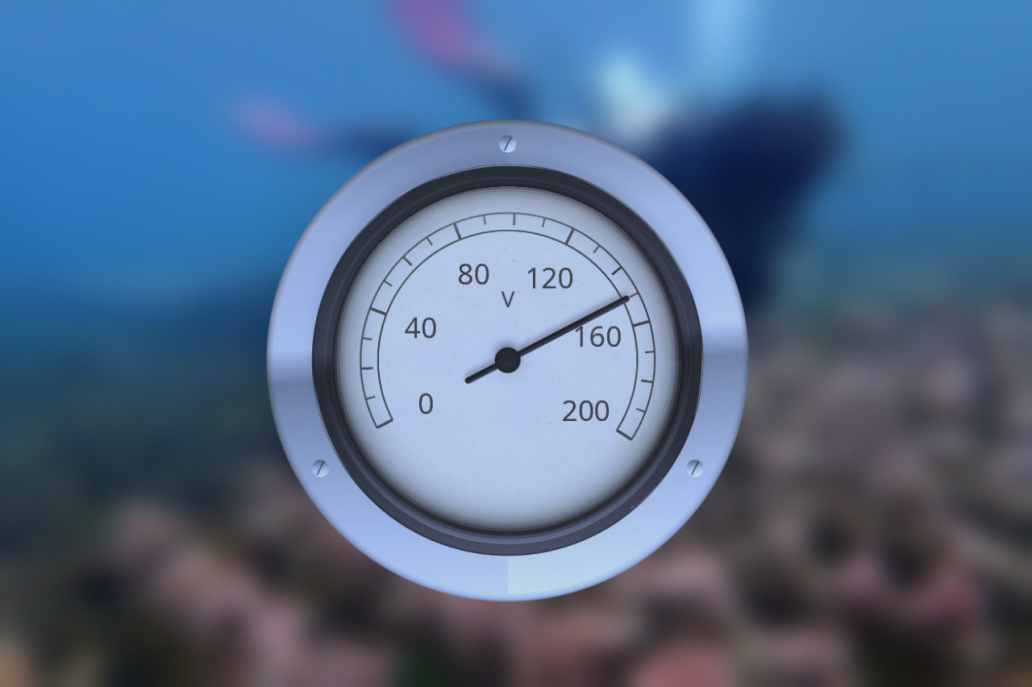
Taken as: value=150 unit=V
